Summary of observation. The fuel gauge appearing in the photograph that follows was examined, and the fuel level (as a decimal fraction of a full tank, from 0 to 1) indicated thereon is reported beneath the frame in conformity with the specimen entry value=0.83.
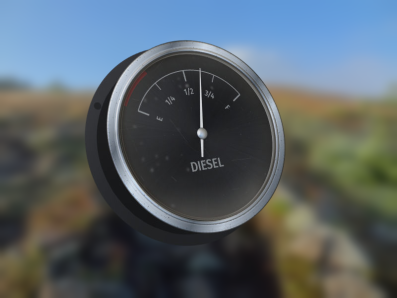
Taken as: value=0.625
